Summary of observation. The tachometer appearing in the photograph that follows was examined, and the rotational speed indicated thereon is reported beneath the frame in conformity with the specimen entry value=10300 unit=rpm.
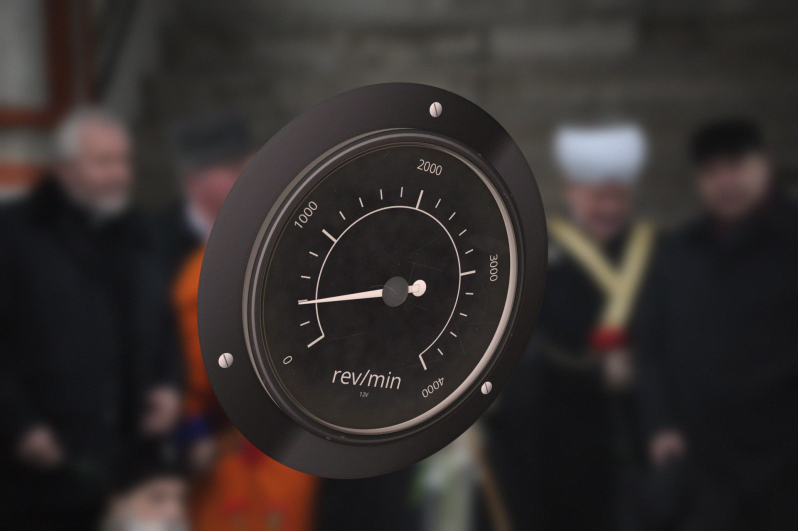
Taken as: value=400 unit=rpm
